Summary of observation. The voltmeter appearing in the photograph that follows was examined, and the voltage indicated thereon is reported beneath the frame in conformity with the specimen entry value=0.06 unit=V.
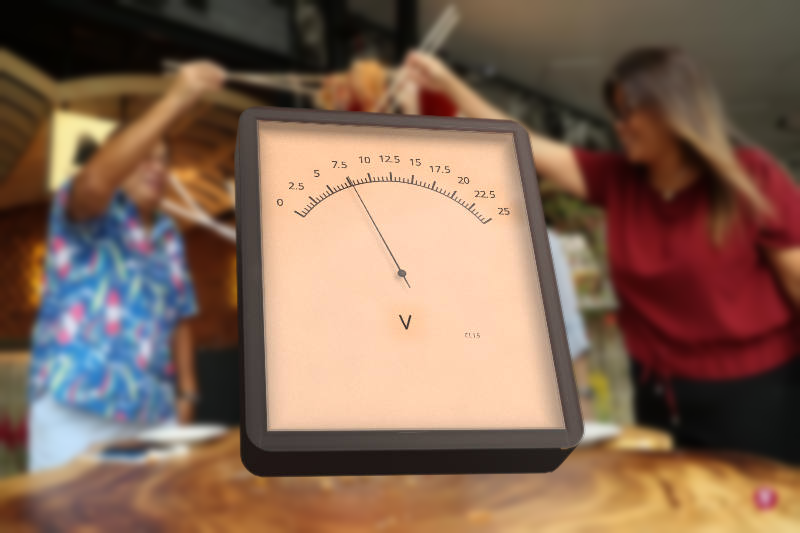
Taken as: value=7.5 unit=V
